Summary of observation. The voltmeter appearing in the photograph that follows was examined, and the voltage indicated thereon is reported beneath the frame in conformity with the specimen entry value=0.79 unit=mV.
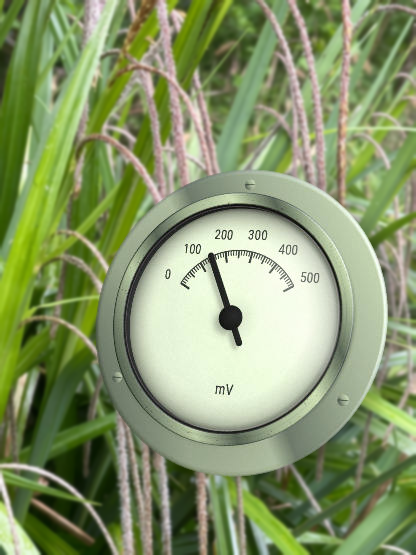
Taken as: value=150 unit=mV
